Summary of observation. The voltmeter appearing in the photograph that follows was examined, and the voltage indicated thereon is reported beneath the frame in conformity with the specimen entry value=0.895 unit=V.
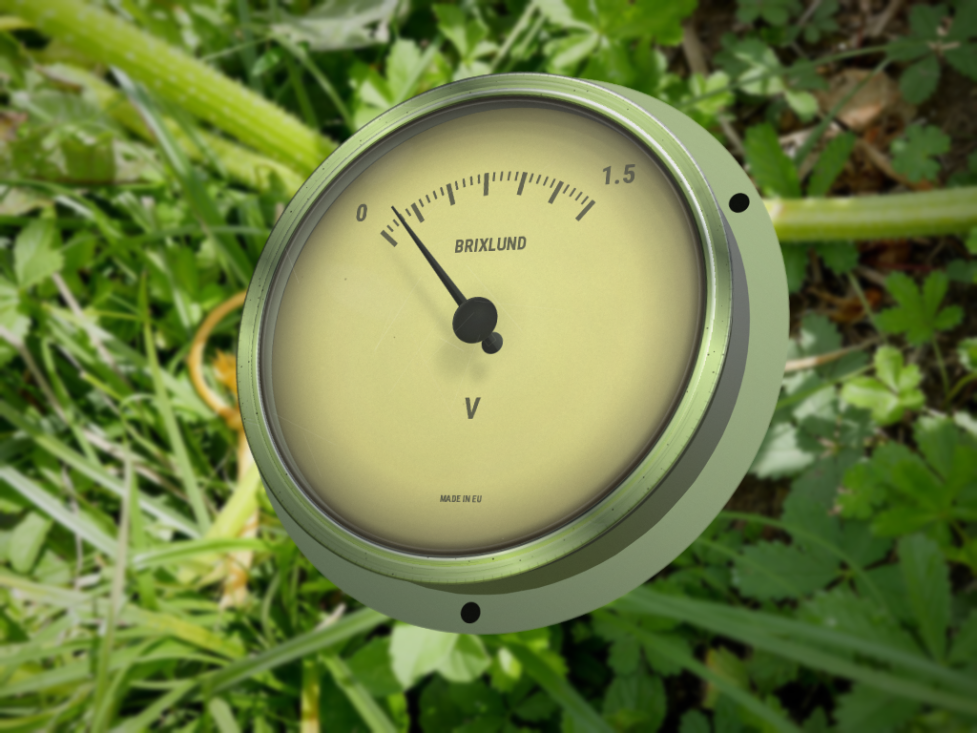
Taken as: value=0.15 unit=V
